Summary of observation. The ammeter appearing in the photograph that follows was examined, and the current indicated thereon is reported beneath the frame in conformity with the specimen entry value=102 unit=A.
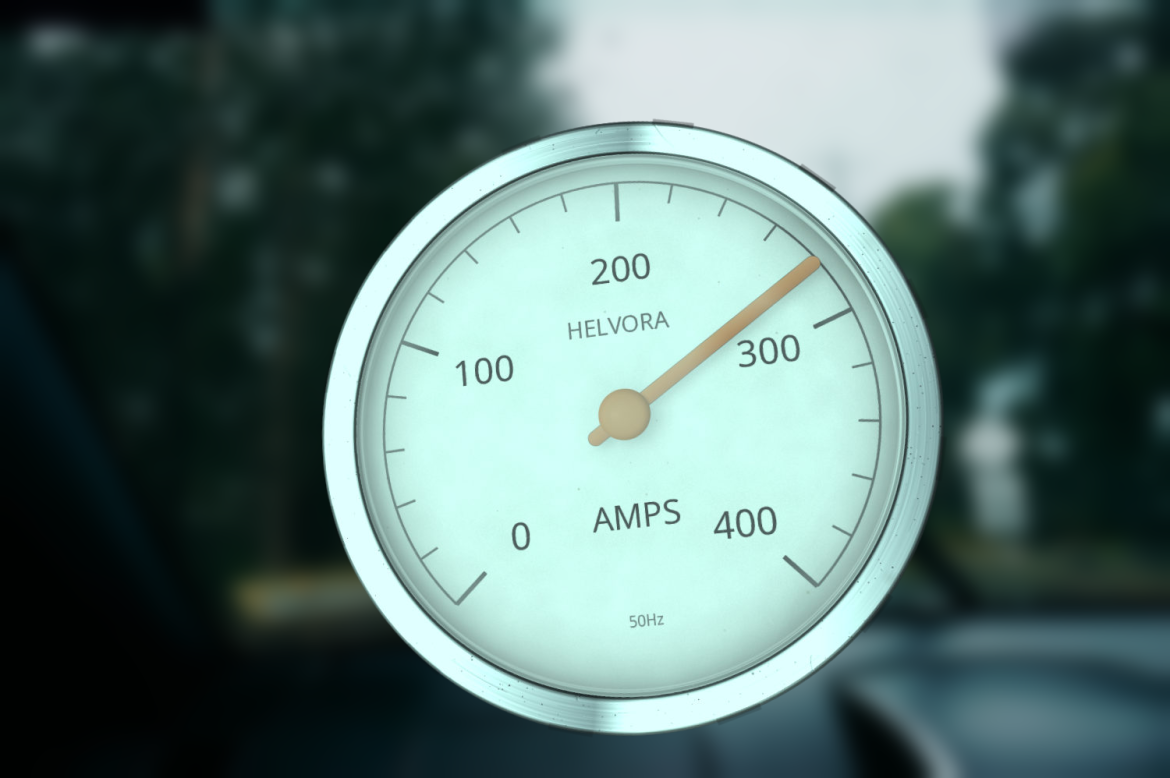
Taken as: value=280 unit=A
